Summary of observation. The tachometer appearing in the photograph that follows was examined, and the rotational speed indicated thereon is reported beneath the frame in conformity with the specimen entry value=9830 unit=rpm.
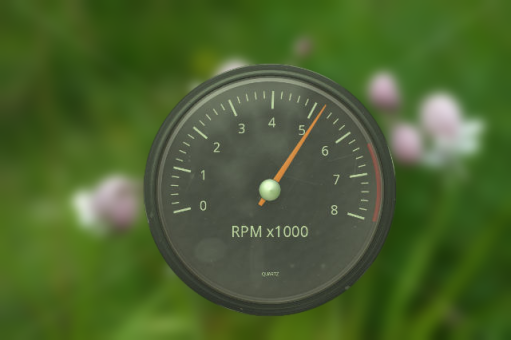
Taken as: value=5200 unit=rpm
